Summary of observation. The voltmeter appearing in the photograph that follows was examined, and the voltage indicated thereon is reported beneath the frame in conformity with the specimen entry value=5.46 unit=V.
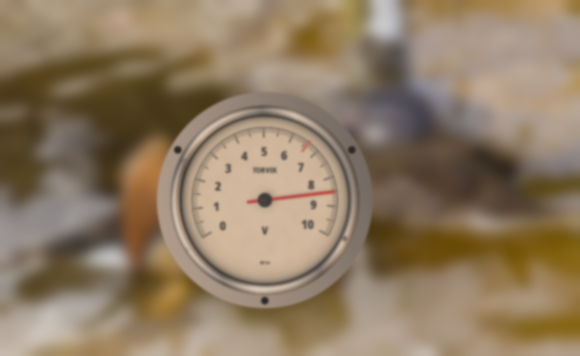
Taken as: value=8.5 unit=V
